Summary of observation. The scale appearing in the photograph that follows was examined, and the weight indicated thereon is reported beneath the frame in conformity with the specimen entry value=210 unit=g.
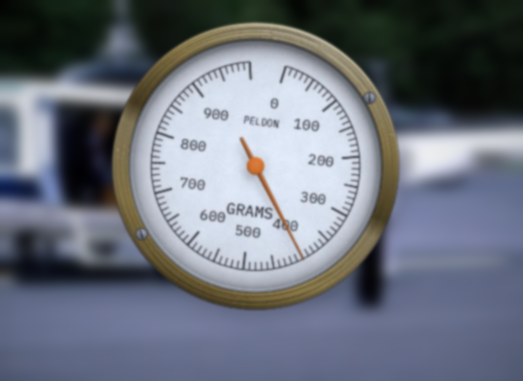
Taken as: value=400 unit=g
